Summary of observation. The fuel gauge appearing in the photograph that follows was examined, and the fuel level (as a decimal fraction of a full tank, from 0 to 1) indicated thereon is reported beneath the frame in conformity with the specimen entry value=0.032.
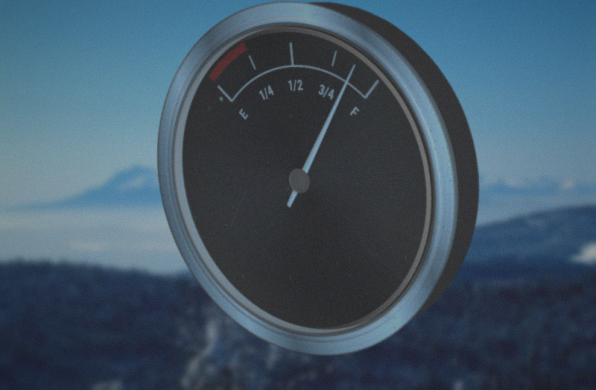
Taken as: value=0.875
